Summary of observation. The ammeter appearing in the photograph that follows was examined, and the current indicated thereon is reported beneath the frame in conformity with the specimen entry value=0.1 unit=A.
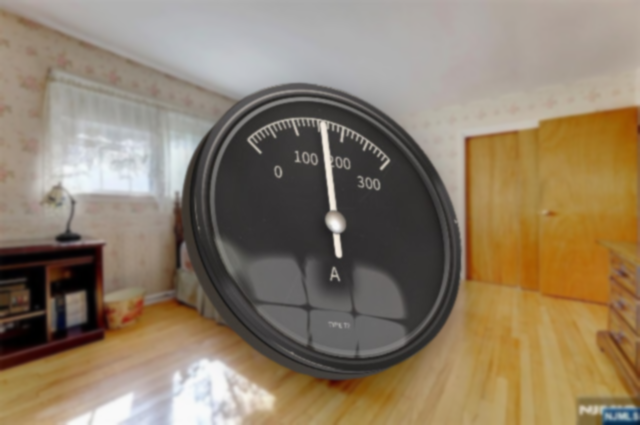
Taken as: value=150 unit=A
